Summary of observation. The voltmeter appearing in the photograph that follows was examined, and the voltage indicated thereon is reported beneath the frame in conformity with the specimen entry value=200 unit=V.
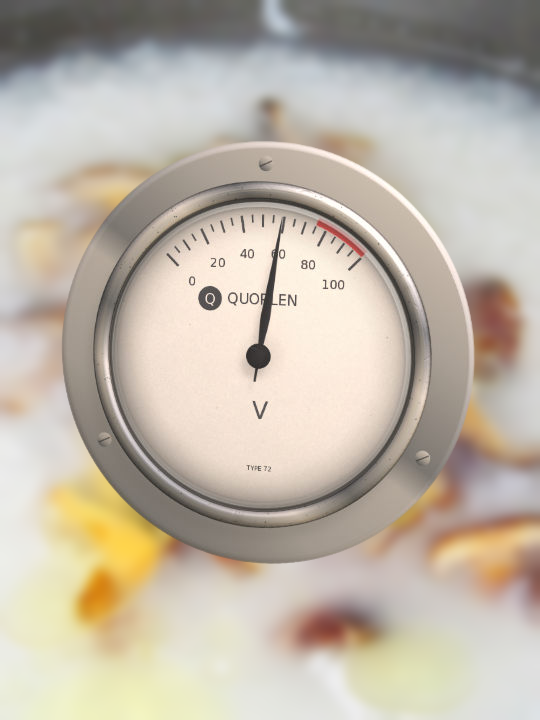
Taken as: value=60 unit=V
